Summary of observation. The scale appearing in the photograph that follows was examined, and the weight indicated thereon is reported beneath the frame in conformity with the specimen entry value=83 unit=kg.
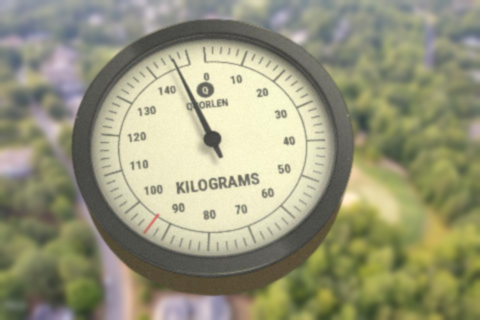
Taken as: value=146 unit=kg
